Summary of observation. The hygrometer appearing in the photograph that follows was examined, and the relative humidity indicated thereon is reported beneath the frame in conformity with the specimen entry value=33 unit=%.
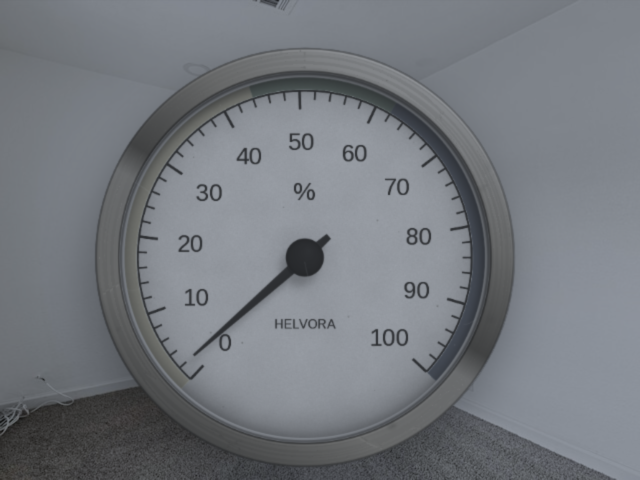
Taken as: value=2 unit=%
